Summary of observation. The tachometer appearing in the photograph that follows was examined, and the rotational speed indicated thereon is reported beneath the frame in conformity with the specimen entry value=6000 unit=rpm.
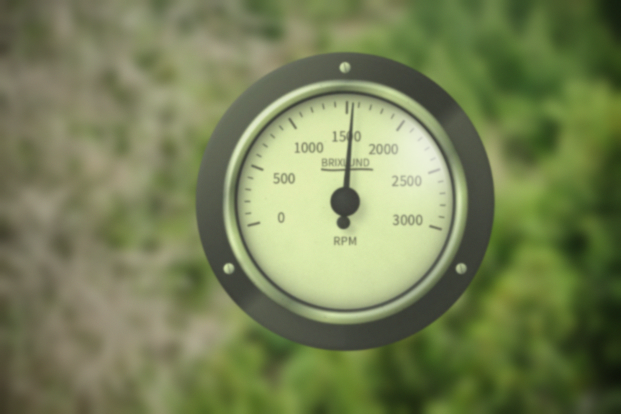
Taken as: value=1550 unit=rpm
